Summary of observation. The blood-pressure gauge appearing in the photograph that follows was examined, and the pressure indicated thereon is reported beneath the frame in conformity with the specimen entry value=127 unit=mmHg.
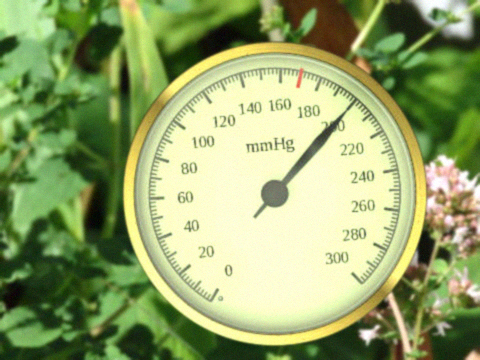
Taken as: value=200 unit=mmHg
